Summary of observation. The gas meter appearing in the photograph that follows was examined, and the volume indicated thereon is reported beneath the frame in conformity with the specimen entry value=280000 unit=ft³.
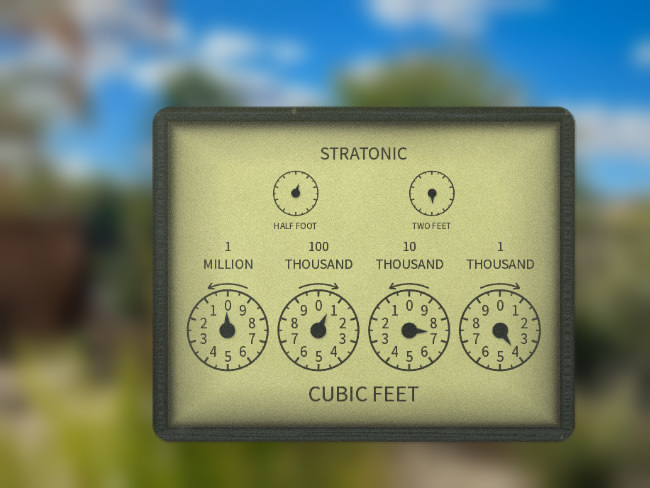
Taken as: value=7400 unit=ft³
